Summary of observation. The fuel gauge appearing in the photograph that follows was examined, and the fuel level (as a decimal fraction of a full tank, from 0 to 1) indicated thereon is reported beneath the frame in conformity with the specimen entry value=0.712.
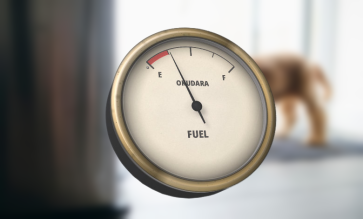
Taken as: value=0.25
